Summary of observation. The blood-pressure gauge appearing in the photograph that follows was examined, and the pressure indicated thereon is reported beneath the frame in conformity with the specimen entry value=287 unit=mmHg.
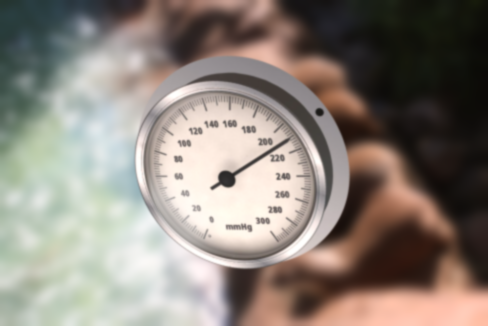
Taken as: value=210 unit=mmHg
